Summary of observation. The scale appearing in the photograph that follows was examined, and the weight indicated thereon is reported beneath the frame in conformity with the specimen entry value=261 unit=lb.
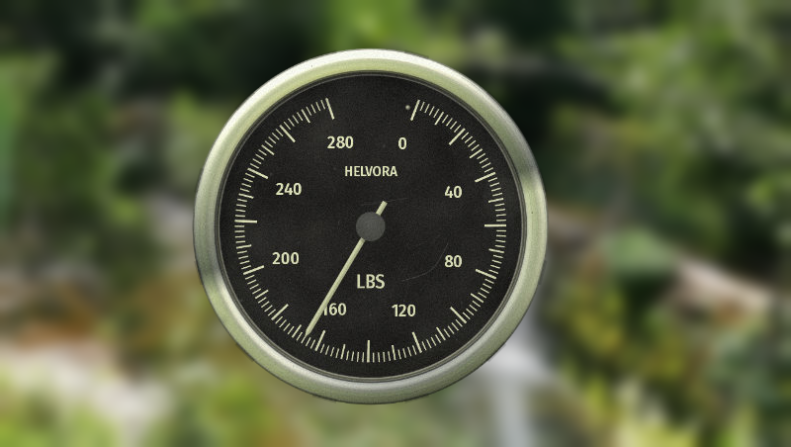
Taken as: value=166 unit=lb
